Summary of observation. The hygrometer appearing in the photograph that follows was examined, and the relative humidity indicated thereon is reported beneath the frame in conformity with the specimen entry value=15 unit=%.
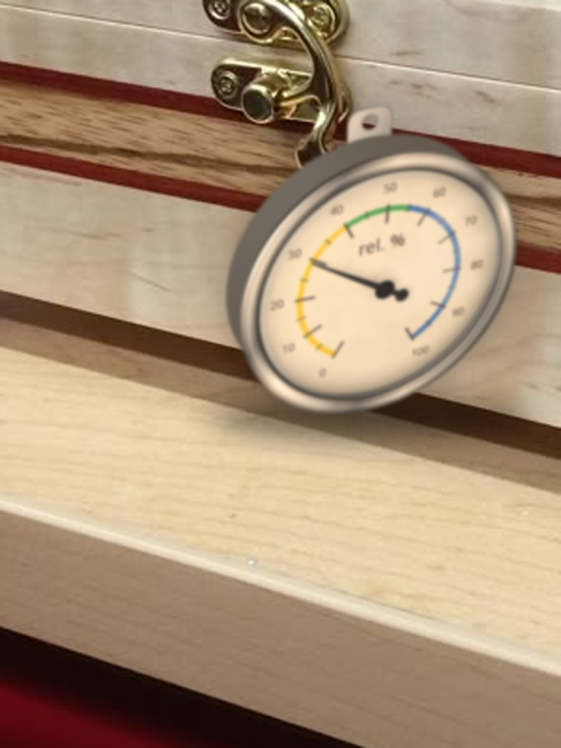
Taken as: value=30 unit=%
